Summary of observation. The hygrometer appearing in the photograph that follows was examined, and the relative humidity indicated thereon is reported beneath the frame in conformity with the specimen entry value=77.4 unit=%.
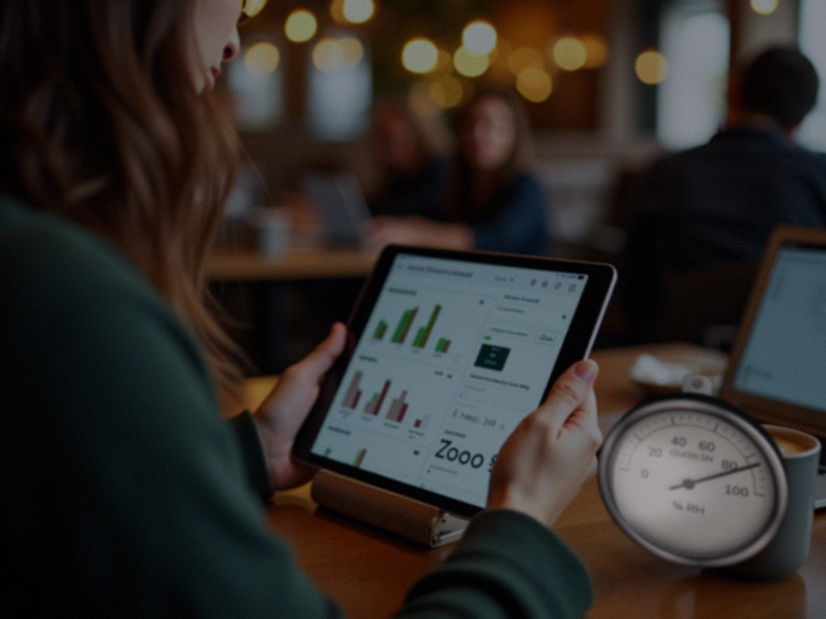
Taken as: value=84 unit=%
